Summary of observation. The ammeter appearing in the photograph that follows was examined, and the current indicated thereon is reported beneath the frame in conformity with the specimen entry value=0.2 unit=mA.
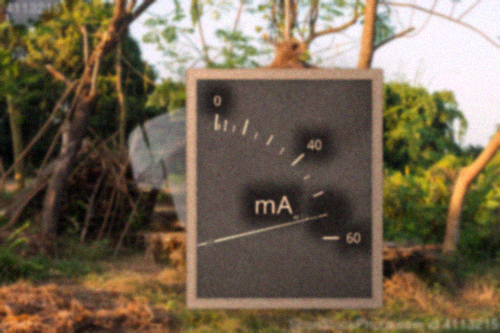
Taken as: value=55 unit=mA
